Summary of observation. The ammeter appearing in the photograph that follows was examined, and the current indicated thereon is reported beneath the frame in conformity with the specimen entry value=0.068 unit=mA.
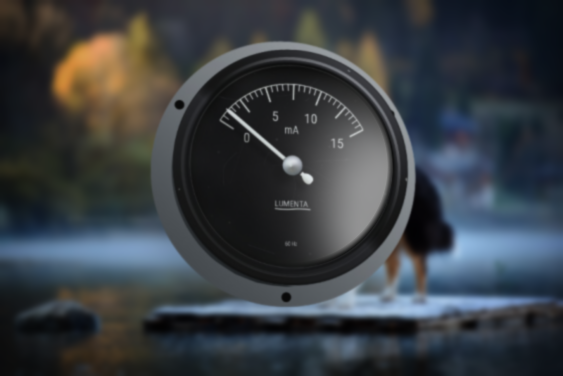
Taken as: value=1 unit=mA
